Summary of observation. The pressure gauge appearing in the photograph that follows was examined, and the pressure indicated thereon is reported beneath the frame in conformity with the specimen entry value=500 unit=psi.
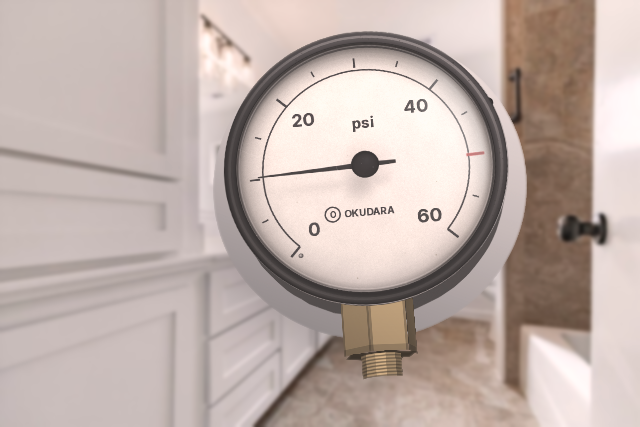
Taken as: value=10 unit=psi
